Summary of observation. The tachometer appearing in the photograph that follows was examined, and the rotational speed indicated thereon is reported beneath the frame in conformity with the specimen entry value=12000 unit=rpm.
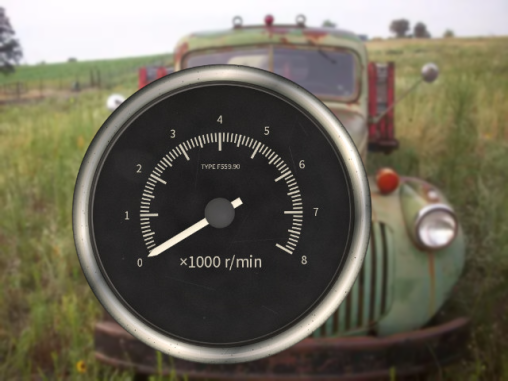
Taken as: value=0 unit=rpm
